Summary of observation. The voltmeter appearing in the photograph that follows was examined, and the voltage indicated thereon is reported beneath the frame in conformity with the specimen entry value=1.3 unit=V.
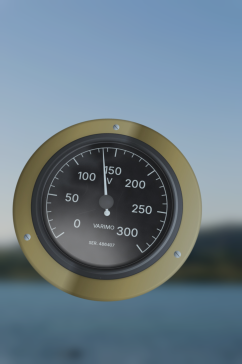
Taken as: value=135 unit=V
